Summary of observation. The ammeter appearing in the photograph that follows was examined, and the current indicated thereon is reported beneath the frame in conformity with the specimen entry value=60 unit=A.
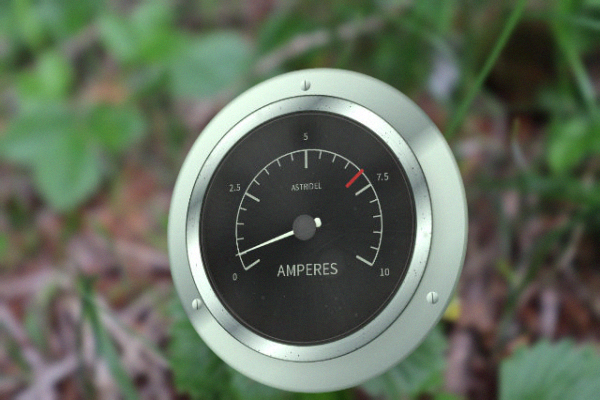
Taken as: value=0.5 unit=A
